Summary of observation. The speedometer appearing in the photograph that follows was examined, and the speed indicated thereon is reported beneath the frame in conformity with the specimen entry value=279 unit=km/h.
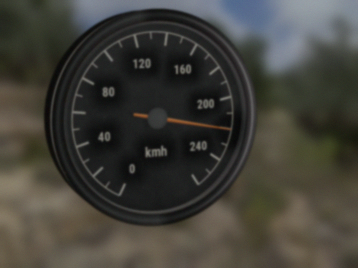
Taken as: value=220 unit=km/h
